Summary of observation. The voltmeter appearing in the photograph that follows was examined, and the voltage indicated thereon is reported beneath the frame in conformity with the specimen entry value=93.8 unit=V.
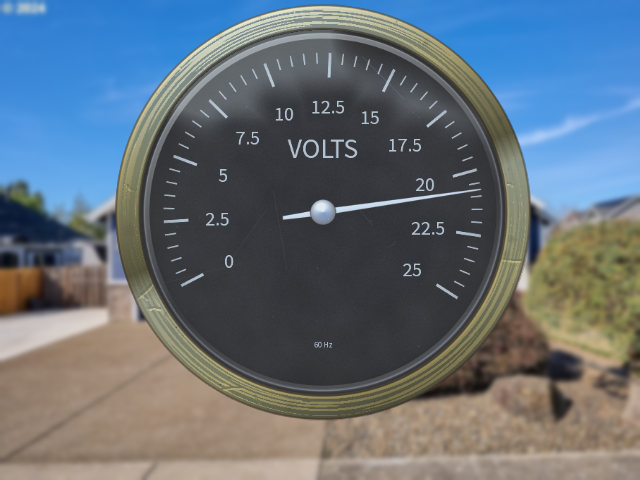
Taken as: value=20.75 unit=V
